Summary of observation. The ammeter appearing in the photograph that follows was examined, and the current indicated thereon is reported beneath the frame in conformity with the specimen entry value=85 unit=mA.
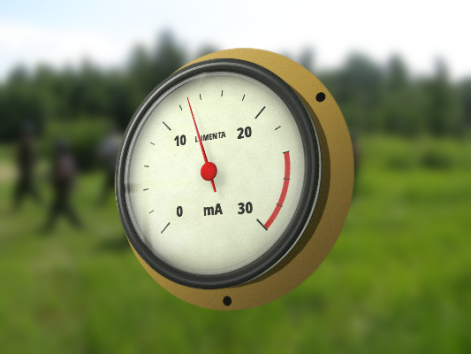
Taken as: value=13 unit=mA
